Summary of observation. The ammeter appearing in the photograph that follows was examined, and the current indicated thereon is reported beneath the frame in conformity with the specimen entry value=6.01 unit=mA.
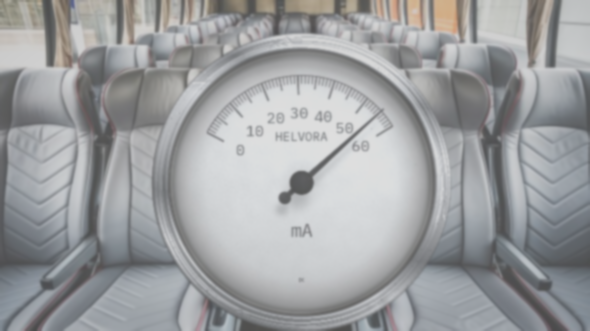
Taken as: value=55 unit=mA
